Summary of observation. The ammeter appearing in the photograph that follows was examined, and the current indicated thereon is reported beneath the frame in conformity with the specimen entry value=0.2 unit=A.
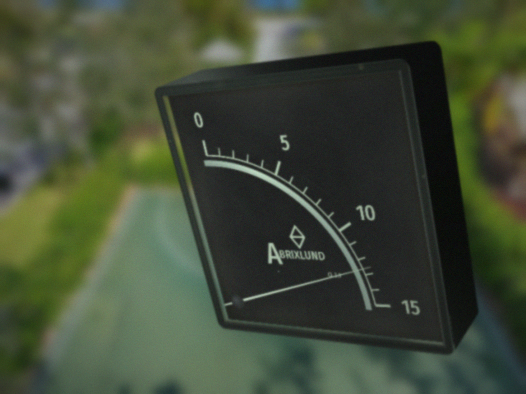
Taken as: value=12.5 unit=A
